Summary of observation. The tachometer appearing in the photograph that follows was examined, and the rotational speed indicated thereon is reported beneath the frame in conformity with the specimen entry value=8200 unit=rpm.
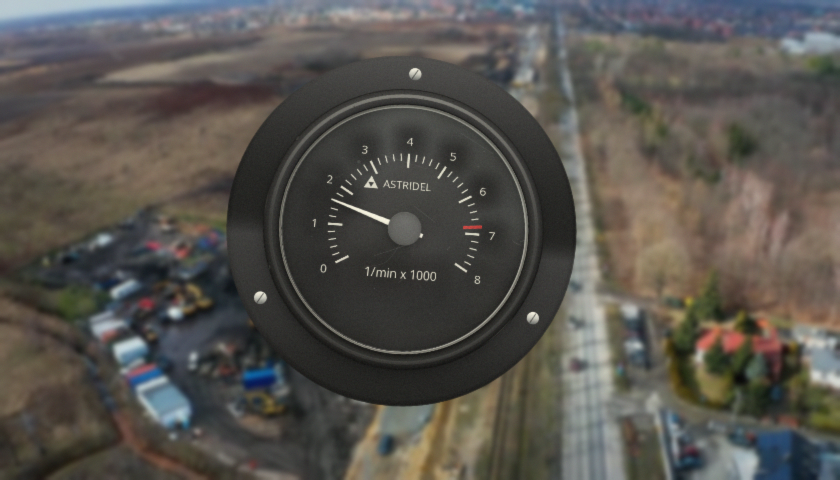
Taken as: value=1600 unit=rpm
